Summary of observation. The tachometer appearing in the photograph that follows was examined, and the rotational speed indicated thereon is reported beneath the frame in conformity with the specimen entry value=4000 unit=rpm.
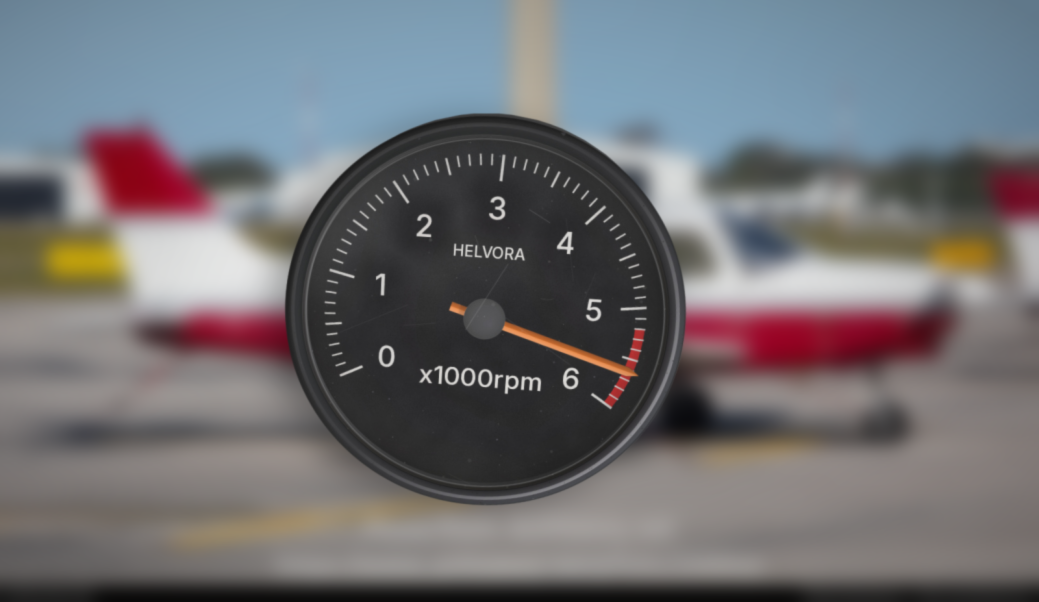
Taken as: value=5600 unit=rpm
